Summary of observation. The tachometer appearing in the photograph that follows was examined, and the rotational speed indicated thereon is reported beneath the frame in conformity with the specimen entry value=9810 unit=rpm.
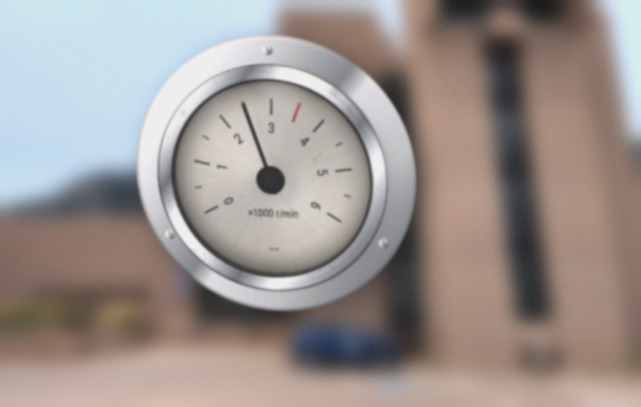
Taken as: value=2500 unit=rpm
